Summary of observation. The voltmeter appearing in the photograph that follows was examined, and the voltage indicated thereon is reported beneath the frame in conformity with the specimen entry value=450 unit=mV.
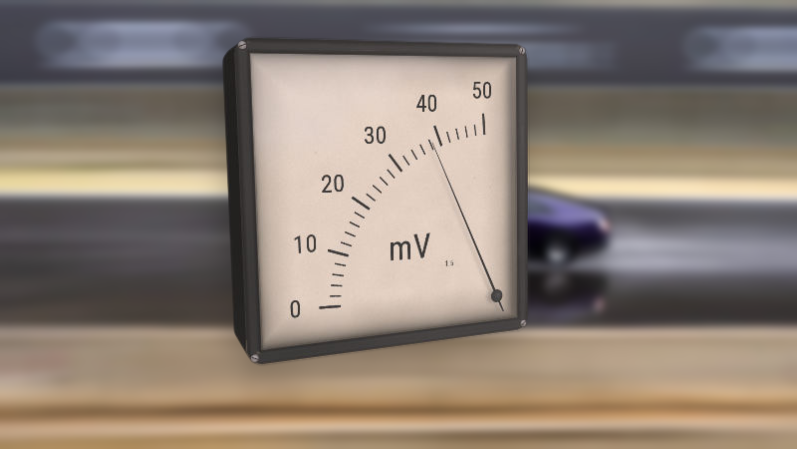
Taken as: value=38 unit=mV
